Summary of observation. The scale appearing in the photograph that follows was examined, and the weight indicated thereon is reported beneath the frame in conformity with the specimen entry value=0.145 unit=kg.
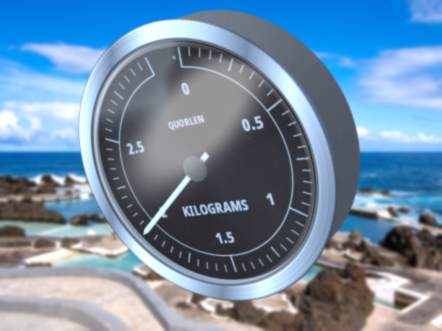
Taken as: value=2 unit=kg
